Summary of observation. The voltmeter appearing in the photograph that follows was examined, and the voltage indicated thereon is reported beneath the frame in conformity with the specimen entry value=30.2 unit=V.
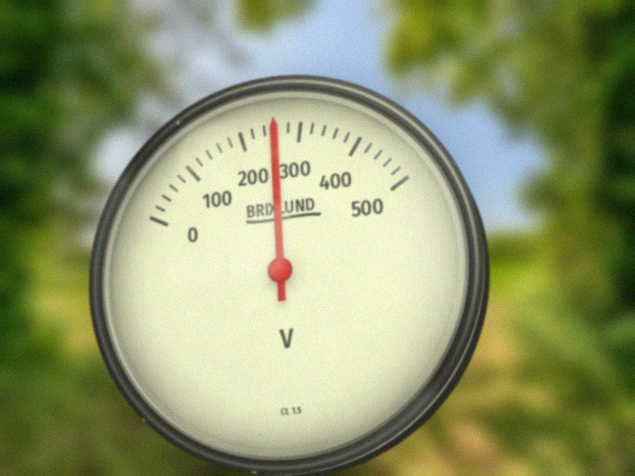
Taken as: value=260 unit=V
